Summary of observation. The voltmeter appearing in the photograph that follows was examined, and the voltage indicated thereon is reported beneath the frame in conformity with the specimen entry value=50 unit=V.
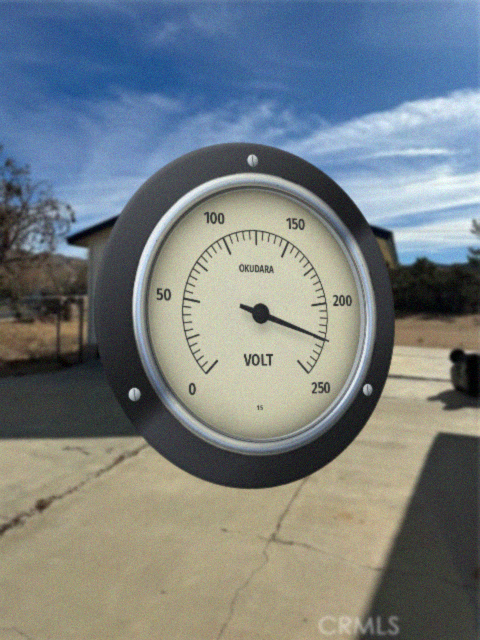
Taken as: value=225 unit=V
